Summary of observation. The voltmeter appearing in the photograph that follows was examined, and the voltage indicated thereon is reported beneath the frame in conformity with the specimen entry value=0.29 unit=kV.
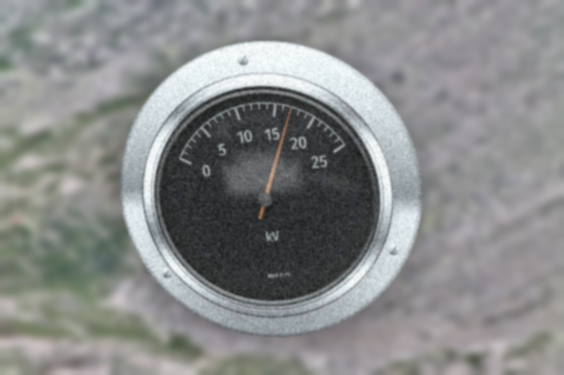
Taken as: value=17 unit=kV
